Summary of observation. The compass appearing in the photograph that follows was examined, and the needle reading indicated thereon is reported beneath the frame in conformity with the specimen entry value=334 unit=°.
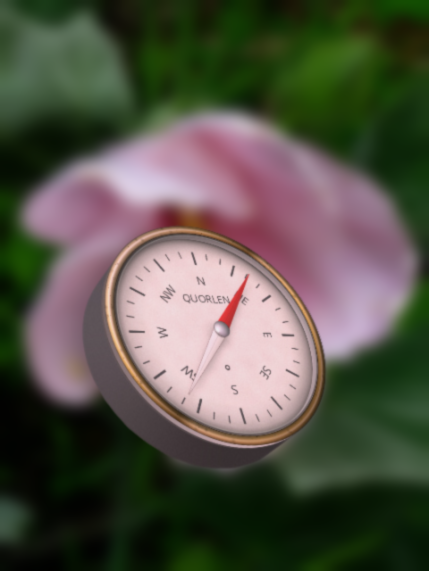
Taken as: value=40 unit=°
